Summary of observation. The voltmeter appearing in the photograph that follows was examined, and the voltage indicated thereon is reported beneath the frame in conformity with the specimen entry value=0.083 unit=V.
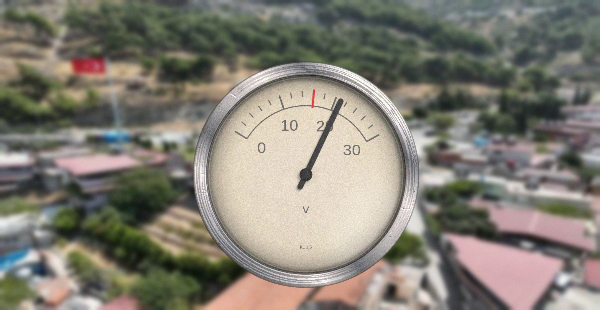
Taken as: value=21 unit=V
